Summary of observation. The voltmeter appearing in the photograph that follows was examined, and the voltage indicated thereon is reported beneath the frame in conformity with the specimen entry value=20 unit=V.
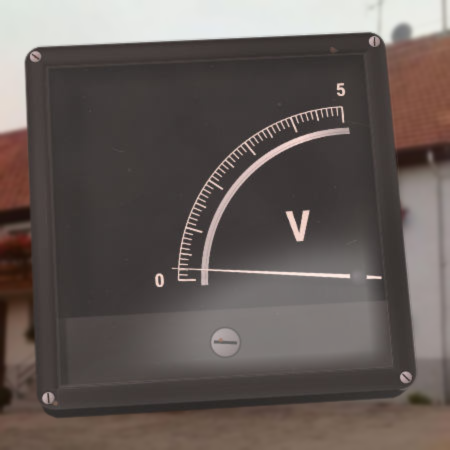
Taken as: value=0.2 unit=V
